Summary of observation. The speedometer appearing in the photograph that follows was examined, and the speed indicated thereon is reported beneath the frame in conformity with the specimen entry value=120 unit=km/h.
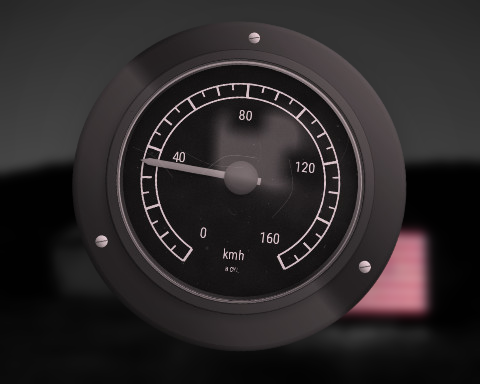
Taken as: value=35 unit=km/h
